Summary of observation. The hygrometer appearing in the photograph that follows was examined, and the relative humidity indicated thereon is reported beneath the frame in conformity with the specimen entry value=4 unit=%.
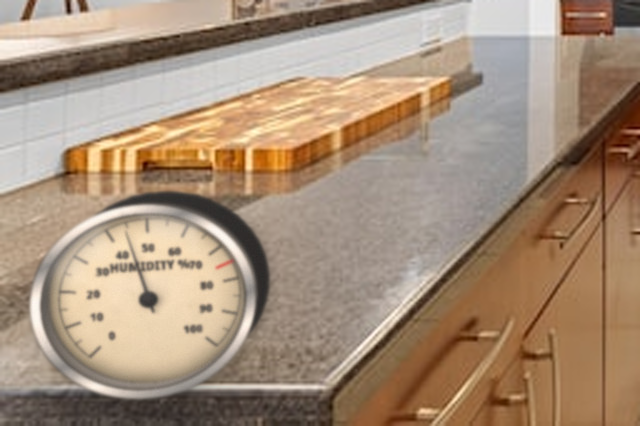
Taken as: value=45 unit=%
